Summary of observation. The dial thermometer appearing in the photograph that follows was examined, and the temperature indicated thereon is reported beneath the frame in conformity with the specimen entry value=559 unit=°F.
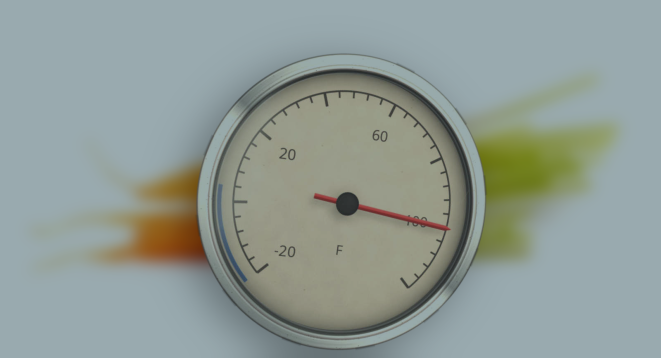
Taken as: value=100 unit=°F
